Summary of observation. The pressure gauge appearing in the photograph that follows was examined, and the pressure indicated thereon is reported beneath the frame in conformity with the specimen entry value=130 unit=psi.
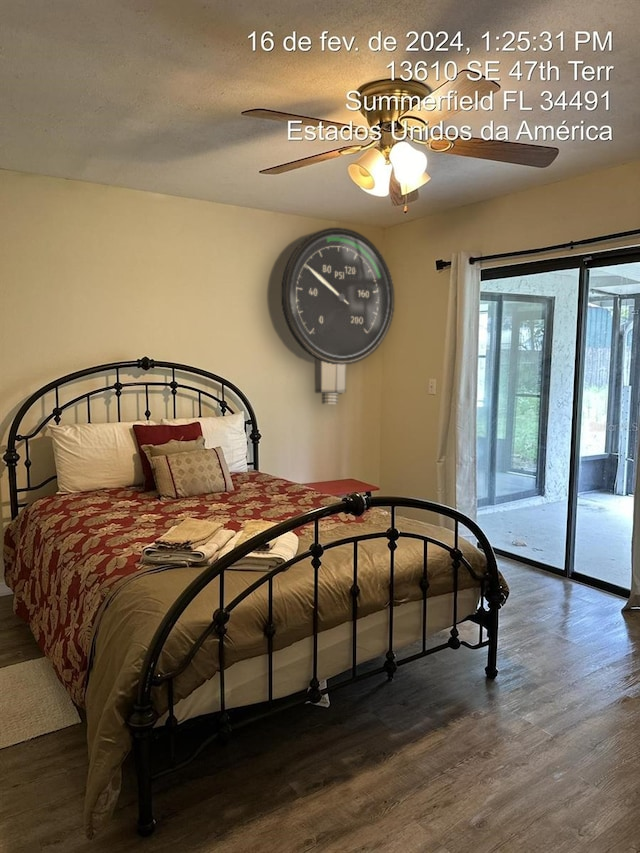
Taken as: value=60 unit=psi
